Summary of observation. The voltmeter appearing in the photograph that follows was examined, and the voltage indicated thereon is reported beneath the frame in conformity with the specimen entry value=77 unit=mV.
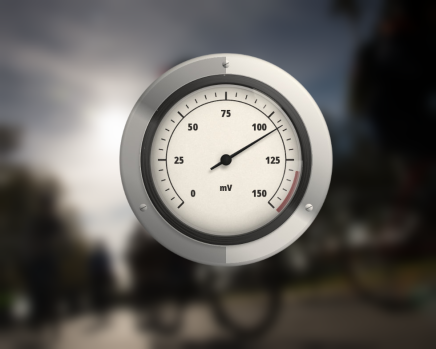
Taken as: value=107.5 unit=mV
